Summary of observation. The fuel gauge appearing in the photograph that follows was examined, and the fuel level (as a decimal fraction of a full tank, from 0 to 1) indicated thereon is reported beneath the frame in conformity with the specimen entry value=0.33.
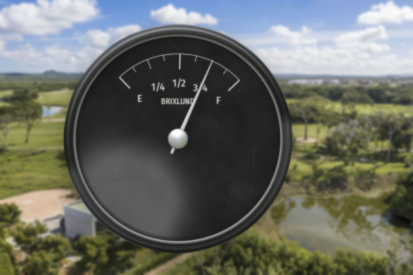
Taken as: value=0.75
